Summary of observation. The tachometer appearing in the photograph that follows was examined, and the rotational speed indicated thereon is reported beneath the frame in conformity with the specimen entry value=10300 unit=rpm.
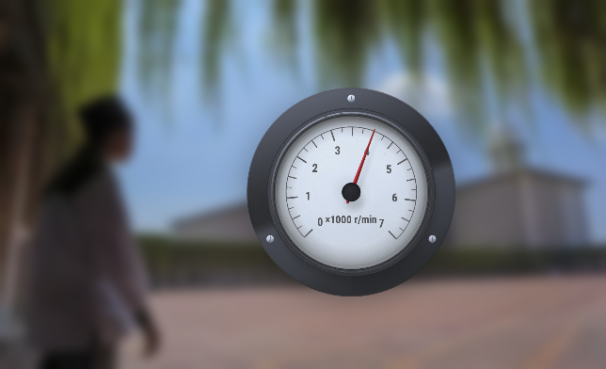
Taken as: value=4000 unit=rpm
